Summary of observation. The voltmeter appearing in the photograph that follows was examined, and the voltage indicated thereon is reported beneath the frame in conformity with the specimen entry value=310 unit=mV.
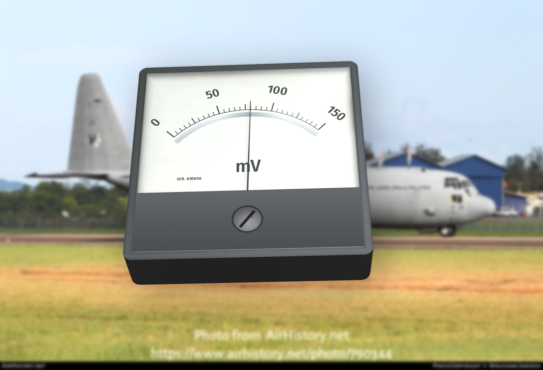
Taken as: value=80 unit=mV
